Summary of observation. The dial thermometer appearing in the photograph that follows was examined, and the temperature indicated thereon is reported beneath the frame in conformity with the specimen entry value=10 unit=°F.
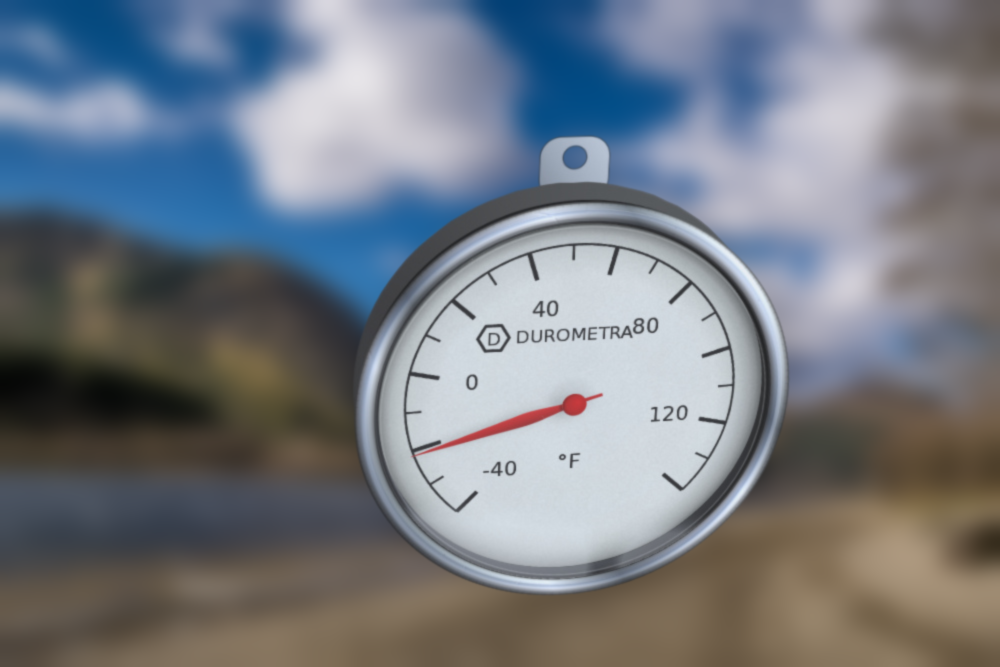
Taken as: value=-20 unit=°F
